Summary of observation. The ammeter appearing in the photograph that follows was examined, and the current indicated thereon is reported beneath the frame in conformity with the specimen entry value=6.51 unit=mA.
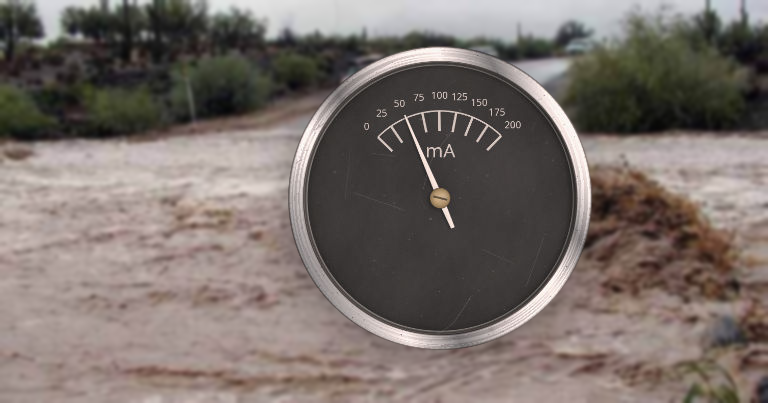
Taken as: value=50 unit=mA
